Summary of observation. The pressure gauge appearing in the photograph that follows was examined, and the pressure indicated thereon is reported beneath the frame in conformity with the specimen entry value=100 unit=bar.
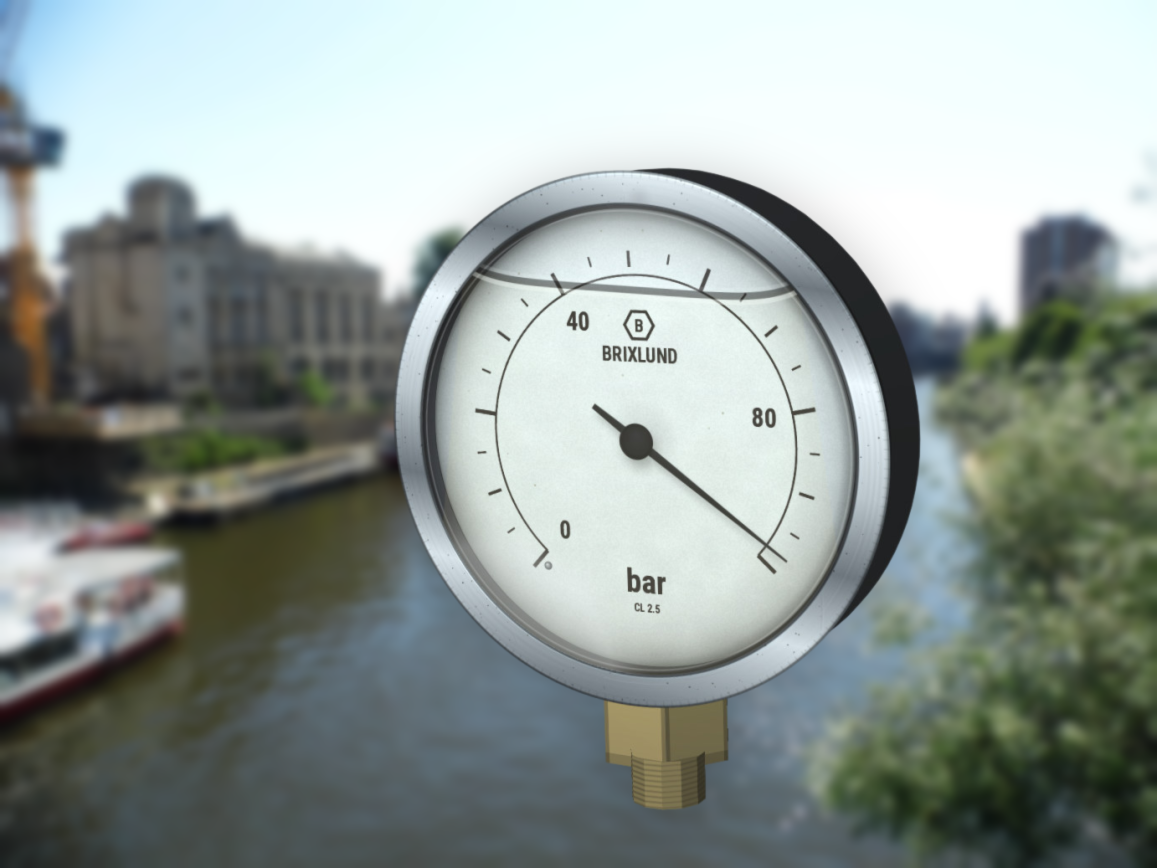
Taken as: value=97.5 unit=bar
